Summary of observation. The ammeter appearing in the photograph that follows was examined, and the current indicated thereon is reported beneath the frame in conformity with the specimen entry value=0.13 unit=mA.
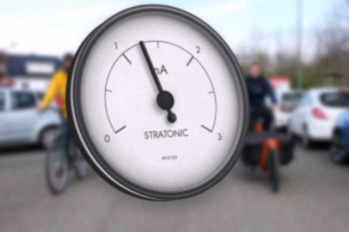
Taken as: value=1.25 unit=mA
